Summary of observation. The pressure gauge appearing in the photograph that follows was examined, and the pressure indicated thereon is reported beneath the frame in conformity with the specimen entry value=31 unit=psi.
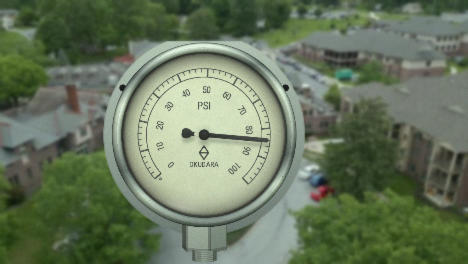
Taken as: value=84 unit=psi
